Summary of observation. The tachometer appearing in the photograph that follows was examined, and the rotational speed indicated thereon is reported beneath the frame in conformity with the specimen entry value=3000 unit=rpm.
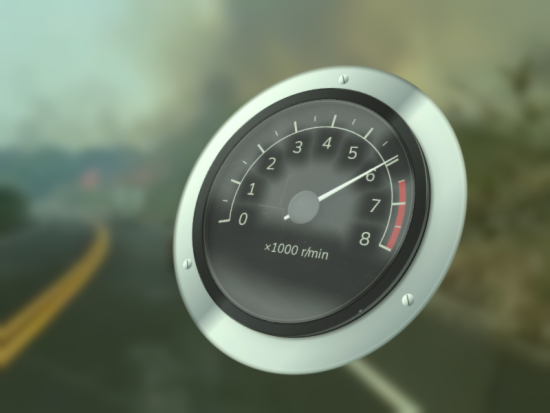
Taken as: value=6000 unit=rpm
